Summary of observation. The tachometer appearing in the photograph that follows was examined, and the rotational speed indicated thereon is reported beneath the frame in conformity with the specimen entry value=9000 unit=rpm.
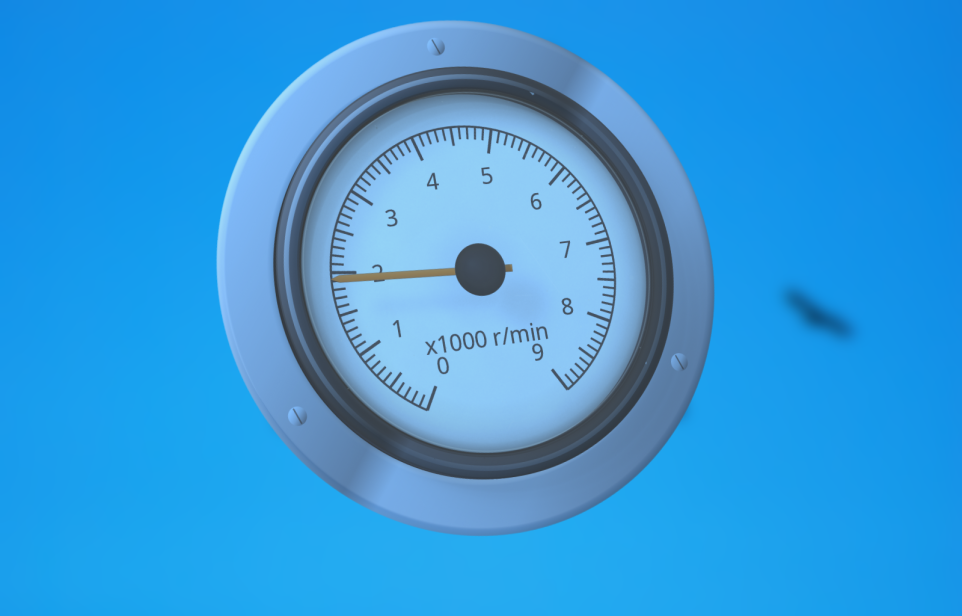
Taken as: value=1900 unit=rpm
